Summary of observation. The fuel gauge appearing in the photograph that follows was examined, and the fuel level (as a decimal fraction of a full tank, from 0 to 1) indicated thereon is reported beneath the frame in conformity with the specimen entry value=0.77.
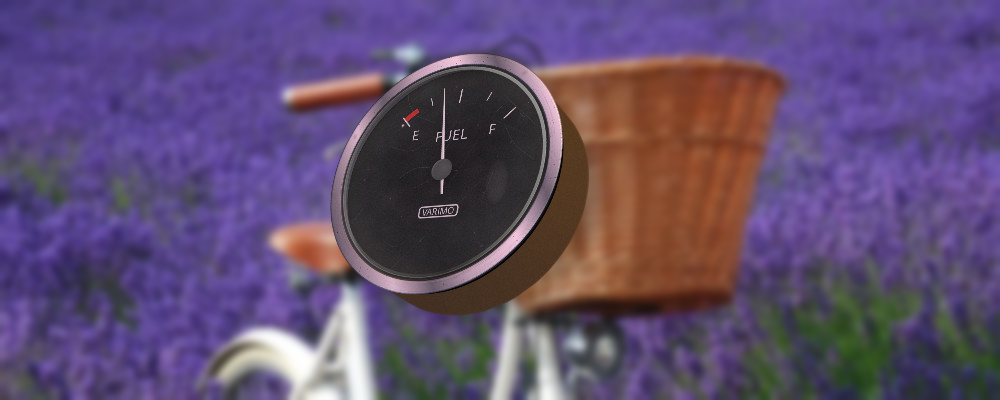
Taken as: value=0.375
